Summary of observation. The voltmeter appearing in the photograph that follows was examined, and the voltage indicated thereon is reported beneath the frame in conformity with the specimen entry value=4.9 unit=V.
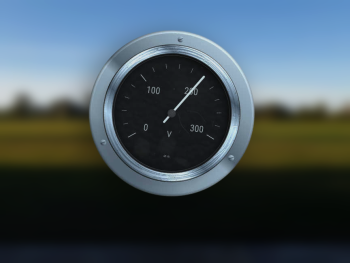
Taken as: value=200 unit=V
